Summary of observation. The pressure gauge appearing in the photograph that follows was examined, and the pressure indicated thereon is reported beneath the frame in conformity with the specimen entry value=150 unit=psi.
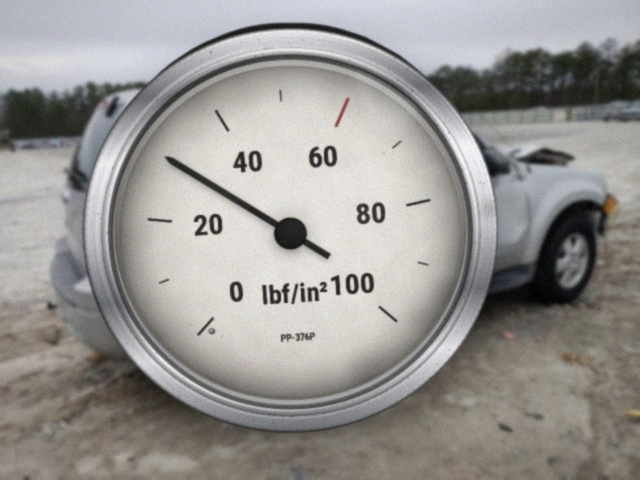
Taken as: value=30 unit=psi
